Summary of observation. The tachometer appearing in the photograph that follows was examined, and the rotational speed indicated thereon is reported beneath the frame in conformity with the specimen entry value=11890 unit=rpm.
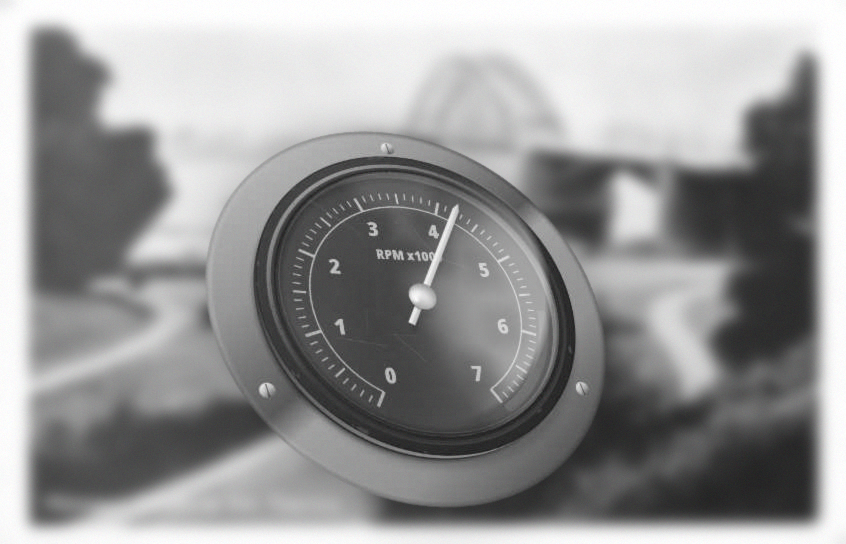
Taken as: value=4200 unit=rpm
